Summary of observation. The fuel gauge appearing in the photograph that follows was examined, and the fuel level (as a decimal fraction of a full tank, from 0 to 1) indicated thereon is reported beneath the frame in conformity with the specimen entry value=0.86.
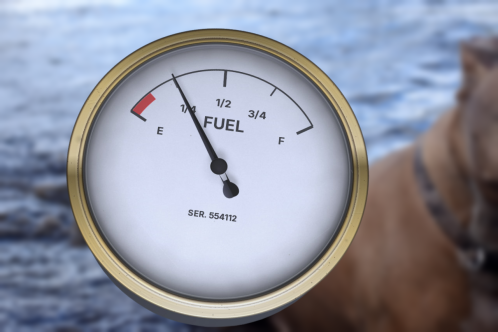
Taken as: value=0.25
